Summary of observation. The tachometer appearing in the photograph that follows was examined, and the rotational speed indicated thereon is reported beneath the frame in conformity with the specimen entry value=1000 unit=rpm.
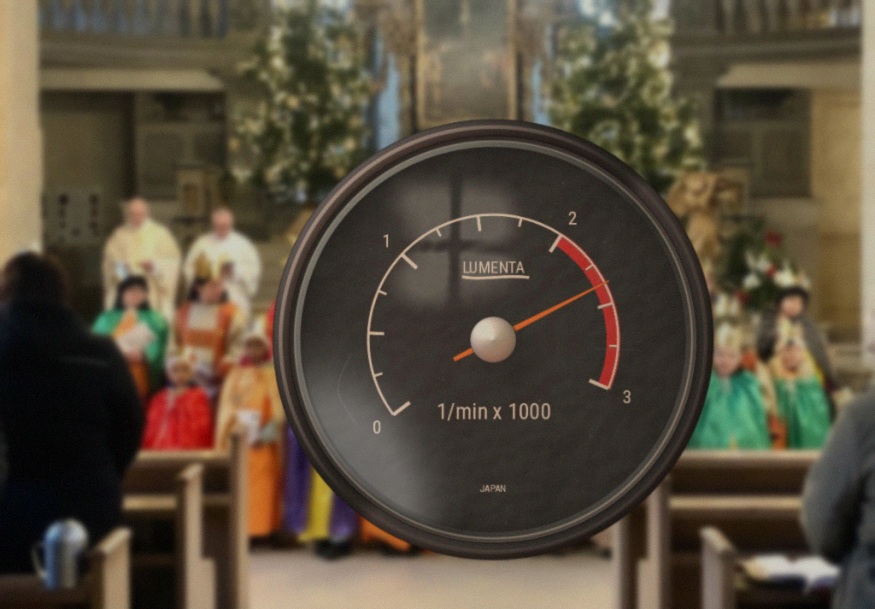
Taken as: value=2375 unit=rpm
